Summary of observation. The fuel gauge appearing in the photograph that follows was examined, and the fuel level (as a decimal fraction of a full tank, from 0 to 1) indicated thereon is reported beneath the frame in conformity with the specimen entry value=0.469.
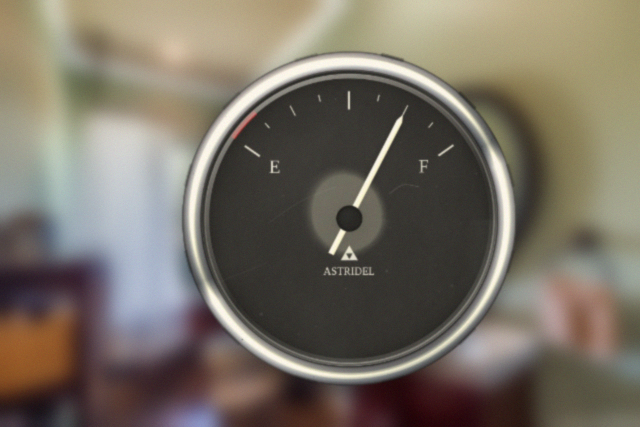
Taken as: value=0.75
